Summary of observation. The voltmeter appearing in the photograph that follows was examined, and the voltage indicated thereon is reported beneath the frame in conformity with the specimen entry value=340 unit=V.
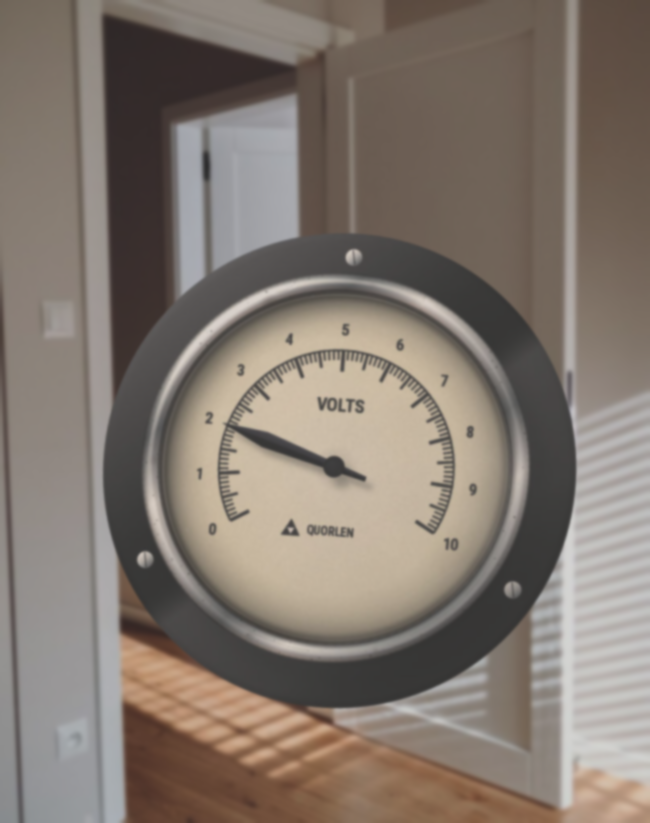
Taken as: value=2 unit=V
